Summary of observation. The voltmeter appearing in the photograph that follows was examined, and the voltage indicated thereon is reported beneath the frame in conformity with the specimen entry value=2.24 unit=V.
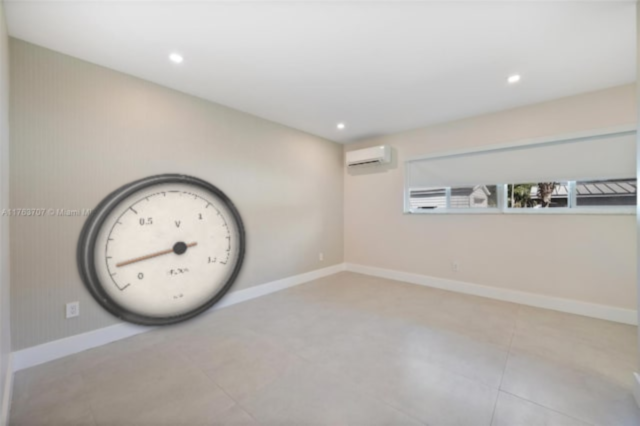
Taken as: value=0.15 unit=V
